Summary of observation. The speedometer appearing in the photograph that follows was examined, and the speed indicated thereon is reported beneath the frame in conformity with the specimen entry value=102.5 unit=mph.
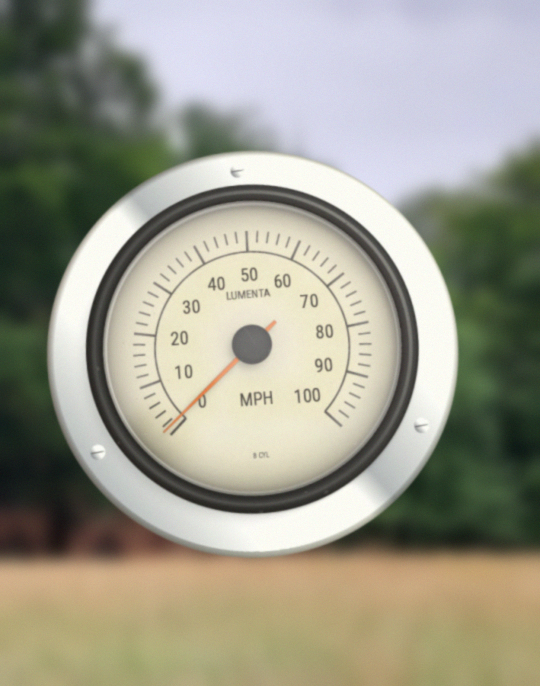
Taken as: value=1 unit=mph
